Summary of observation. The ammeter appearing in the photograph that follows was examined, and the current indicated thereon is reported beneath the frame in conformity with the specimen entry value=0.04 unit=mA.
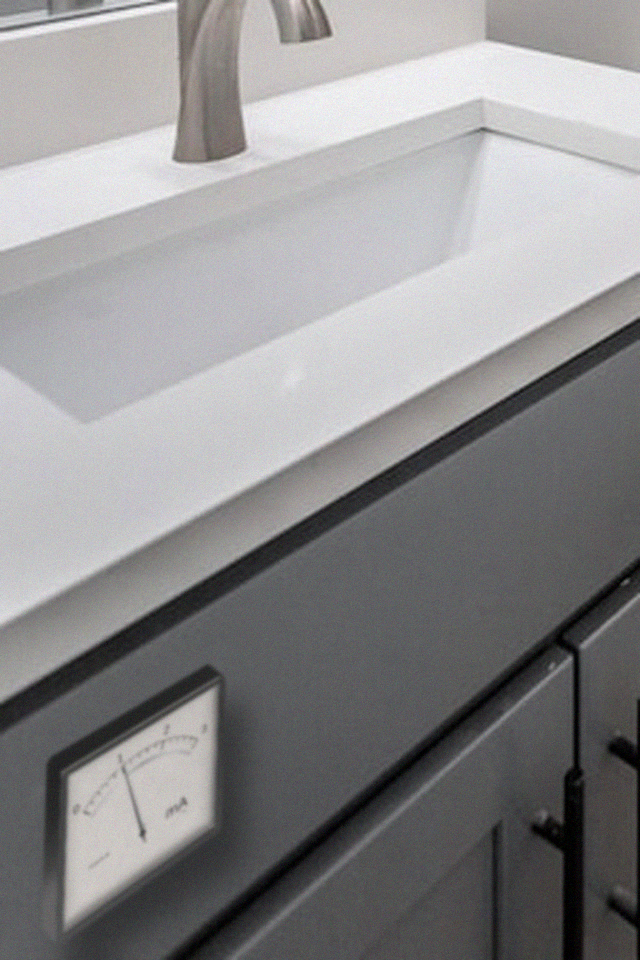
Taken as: value=1 unit=mA
